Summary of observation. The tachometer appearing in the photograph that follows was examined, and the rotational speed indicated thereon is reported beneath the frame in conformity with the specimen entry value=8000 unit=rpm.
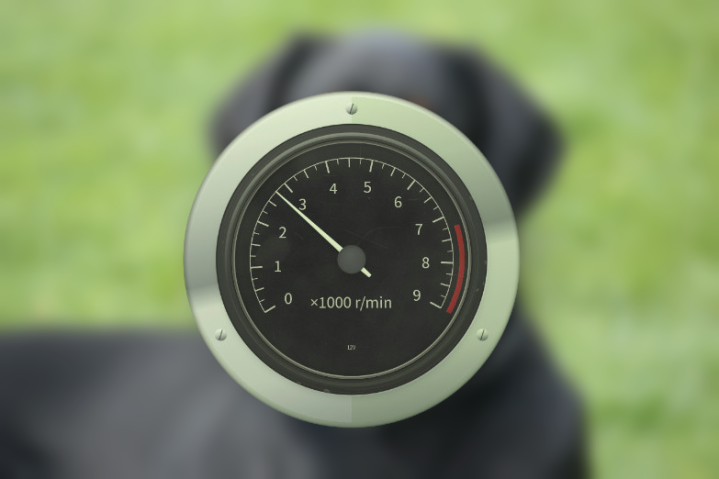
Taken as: value=2750 unit=rpm
